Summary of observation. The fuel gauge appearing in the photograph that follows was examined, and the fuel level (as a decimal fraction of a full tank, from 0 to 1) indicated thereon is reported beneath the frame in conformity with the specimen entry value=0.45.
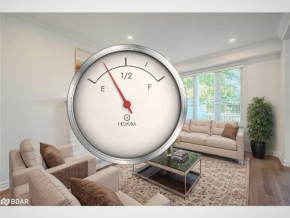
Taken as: value=0.25
